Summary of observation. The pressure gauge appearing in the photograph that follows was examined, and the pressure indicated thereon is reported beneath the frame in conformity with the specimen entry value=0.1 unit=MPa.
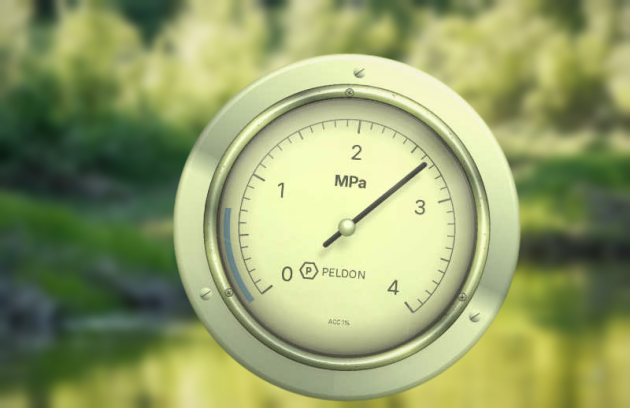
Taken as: value=2.65 unit=MPa
